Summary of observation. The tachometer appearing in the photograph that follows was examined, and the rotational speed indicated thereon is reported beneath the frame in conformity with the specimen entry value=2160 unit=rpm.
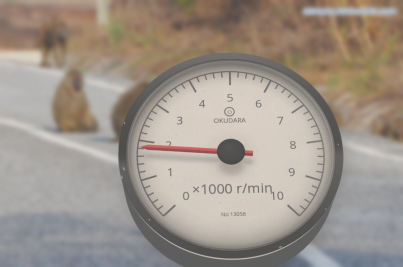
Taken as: value=1800 unit=rpm
